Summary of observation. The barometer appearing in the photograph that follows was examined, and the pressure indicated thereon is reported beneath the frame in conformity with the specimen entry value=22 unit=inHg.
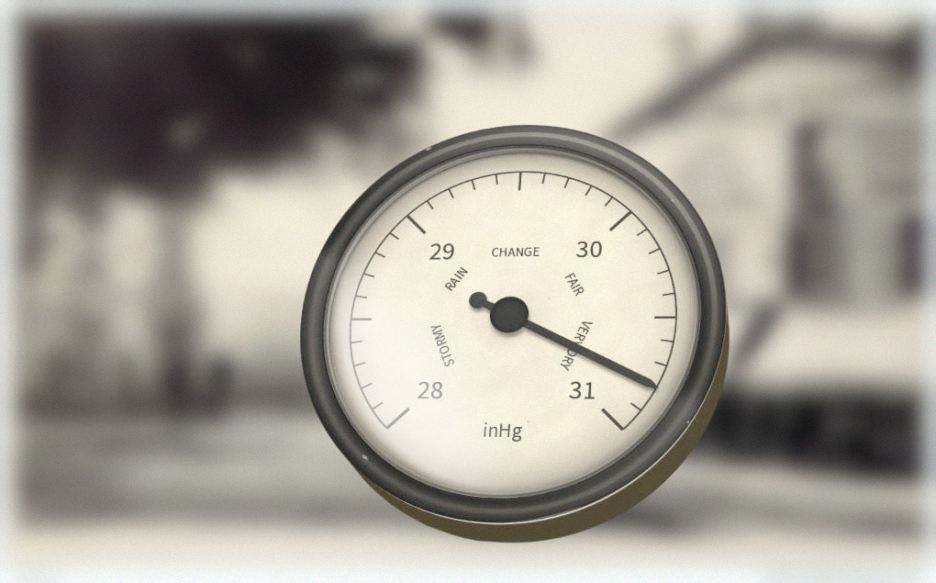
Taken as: value=30.8 unit=inHg
